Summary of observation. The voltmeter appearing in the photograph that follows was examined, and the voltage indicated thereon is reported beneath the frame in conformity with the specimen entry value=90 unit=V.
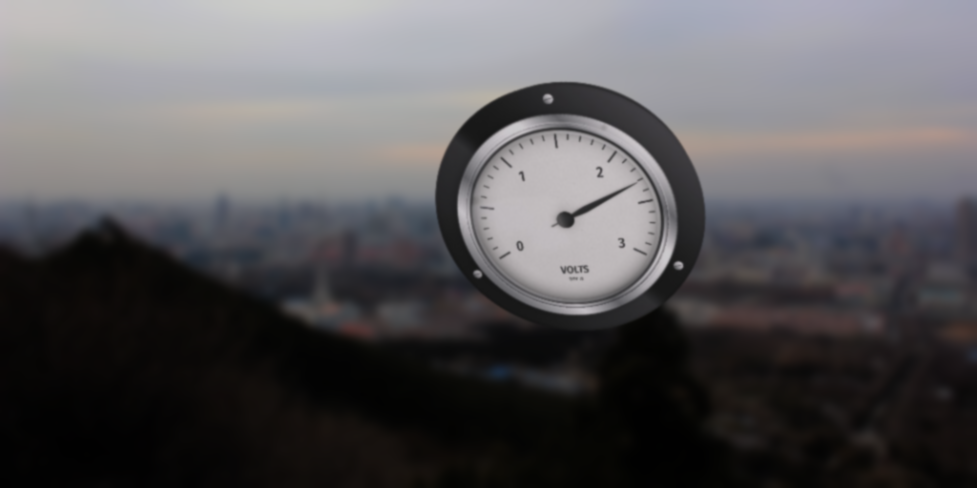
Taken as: value=2.3 unit=V
